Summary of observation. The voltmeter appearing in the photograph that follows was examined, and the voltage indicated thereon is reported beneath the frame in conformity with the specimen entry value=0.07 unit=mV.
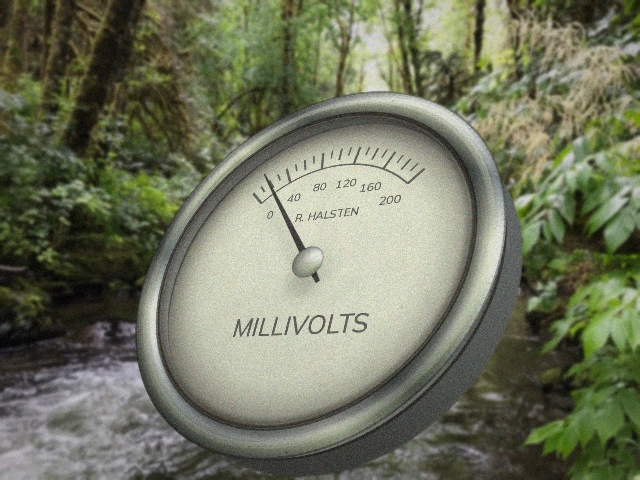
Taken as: value=20 unit=mV
